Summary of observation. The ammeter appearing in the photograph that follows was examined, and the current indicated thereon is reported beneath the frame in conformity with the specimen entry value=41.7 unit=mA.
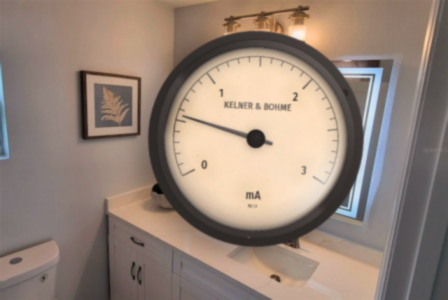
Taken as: value=0.55 unit=mA
